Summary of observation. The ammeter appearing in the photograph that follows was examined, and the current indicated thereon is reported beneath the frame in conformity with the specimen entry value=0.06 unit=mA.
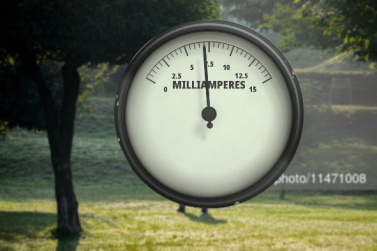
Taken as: value=7 unit=mA
